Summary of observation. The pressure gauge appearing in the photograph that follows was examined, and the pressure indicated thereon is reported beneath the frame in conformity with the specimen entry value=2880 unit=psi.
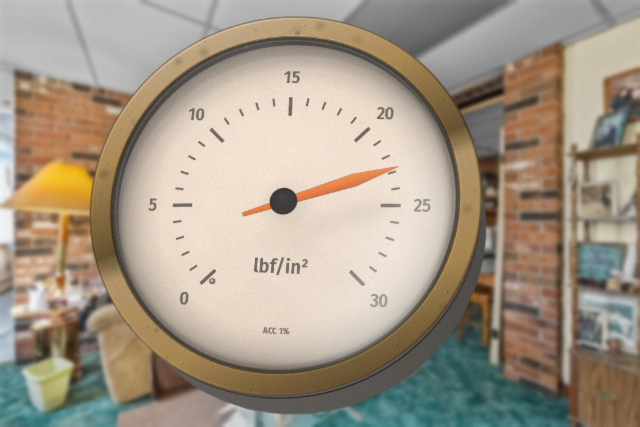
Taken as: value=23 unit=psi
